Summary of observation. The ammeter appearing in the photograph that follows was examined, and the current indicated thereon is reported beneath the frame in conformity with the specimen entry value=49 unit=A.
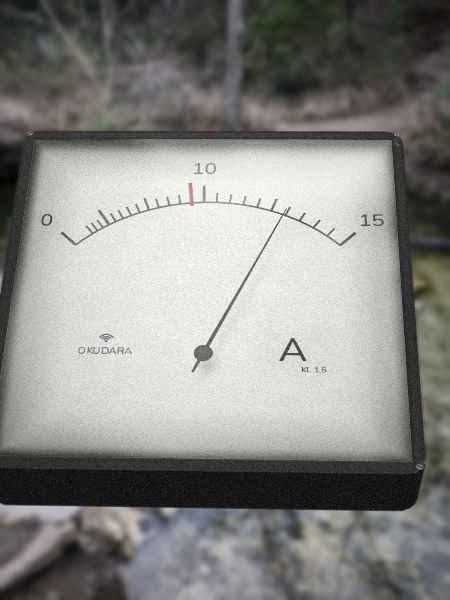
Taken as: value=13 unit=A
